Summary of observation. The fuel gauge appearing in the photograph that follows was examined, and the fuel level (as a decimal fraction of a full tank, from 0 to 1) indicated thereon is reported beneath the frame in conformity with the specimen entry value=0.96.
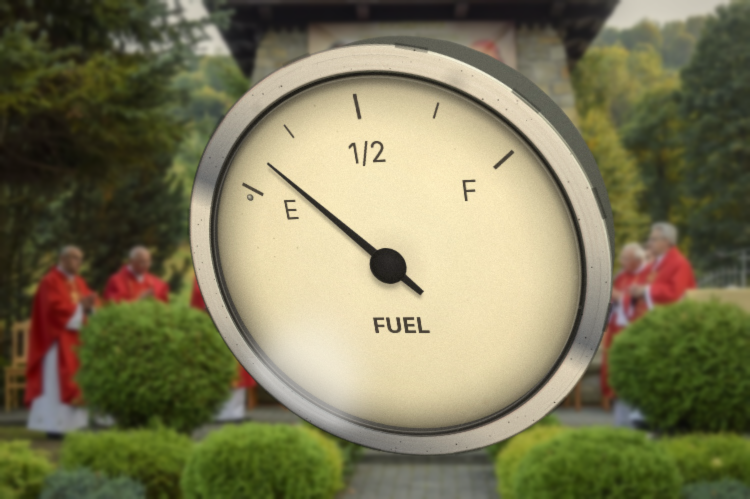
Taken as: value=0.125
